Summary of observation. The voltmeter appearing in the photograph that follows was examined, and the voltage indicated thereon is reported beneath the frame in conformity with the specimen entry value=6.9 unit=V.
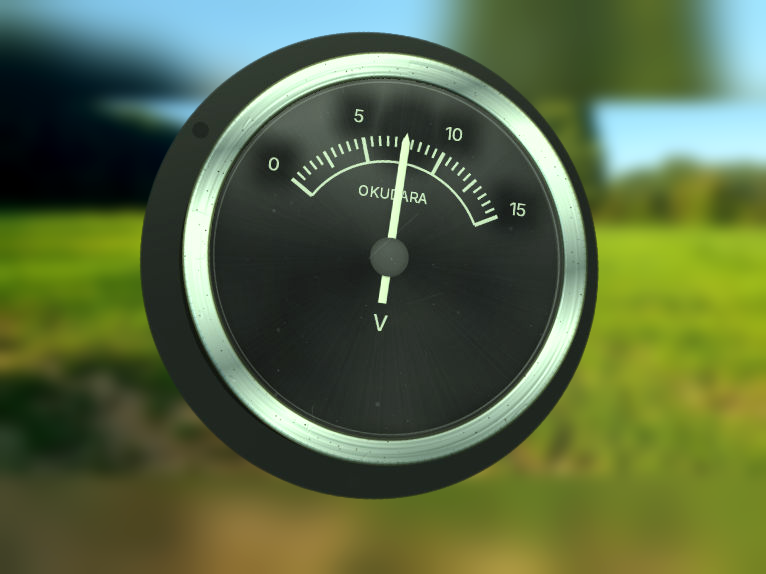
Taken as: value=7.5 unit=V
